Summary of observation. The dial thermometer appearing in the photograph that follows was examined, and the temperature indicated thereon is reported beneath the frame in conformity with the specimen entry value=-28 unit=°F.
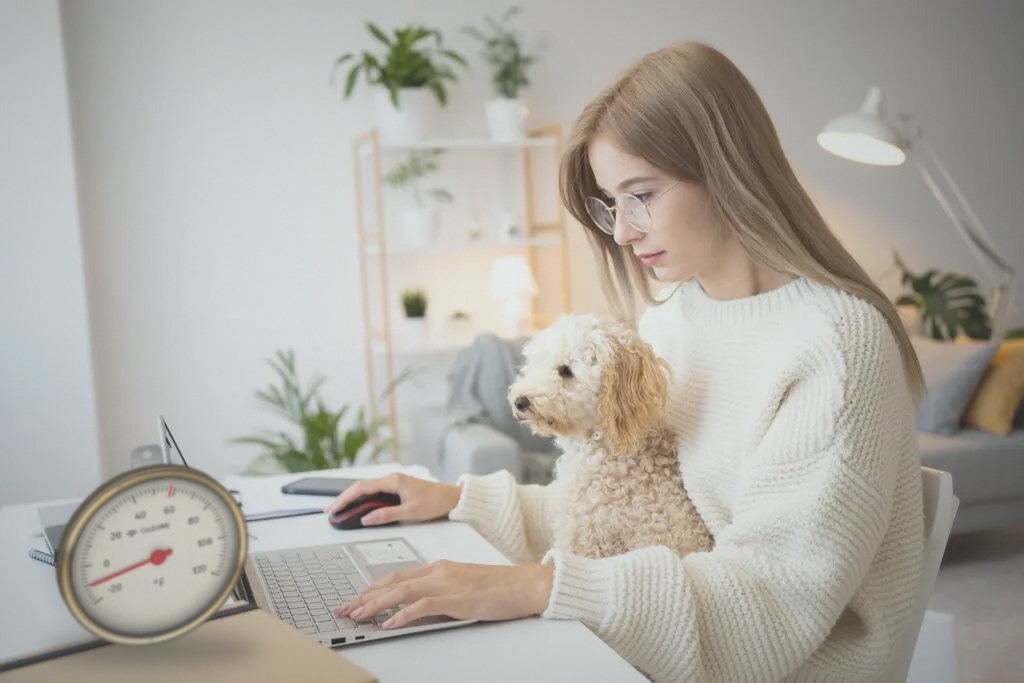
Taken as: value=-10 unit=°F
